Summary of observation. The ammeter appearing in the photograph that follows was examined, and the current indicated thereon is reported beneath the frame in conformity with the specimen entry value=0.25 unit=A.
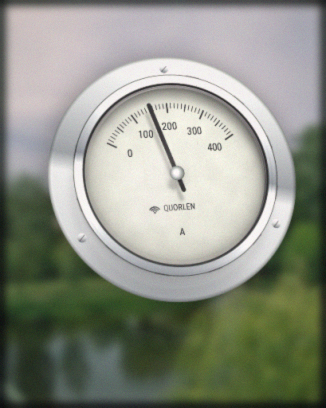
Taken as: value=150 unit=A
